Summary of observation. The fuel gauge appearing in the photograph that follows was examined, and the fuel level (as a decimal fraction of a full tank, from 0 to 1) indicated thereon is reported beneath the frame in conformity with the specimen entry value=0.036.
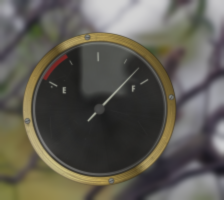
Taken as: value=0.875
